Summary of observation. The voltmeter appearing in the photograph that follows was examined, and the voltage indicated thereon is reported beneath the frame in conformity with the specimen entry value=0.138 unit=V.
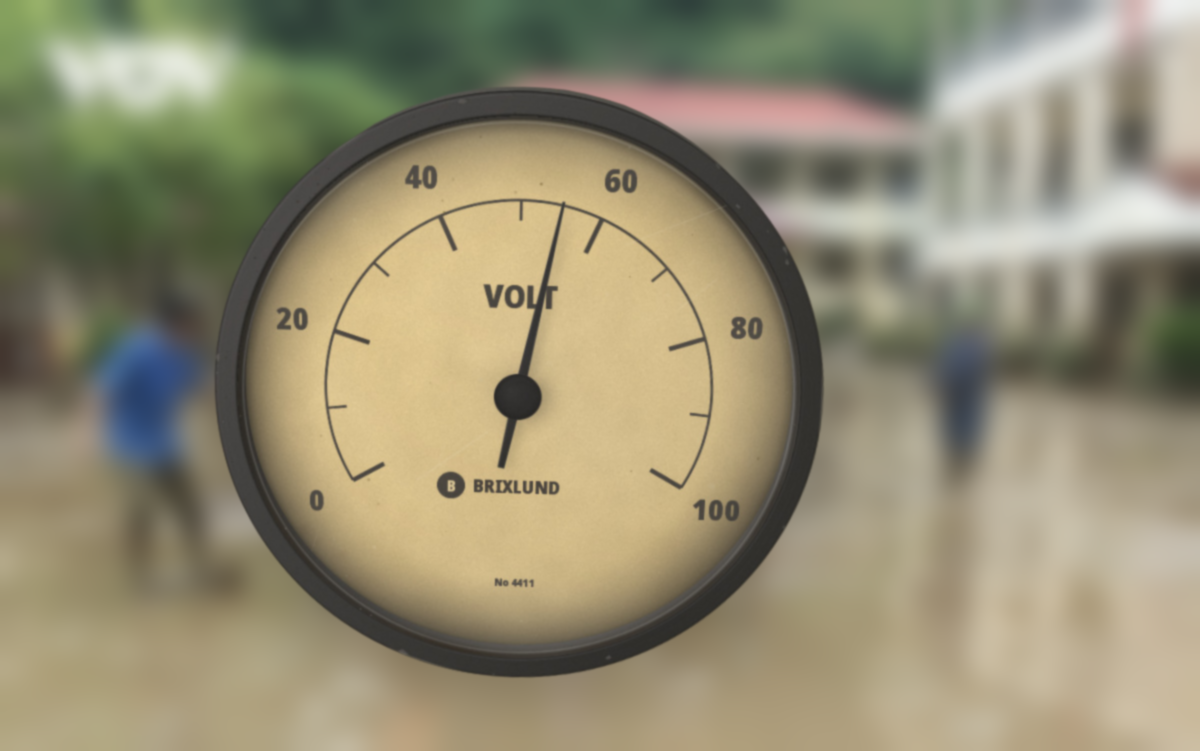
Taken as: value=55 unit=V
